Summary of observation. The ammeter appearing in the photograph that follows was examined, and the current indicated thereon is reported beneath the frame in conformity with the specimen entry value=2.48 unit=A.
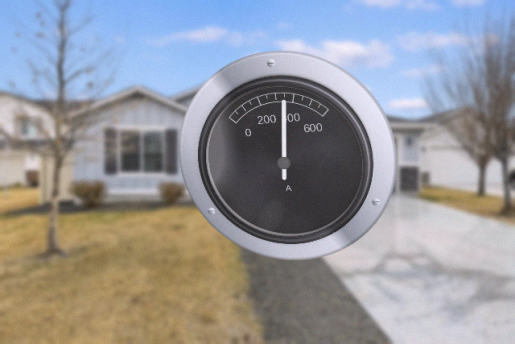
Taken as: value=350 unit=A
